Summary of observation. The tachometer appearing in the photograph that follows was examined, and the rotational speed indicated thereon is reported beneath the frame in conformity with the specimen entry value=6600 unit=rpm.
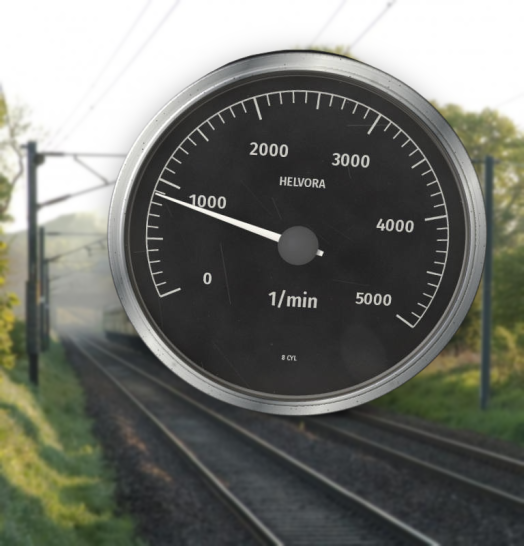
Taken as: value=900 unit=rpm
